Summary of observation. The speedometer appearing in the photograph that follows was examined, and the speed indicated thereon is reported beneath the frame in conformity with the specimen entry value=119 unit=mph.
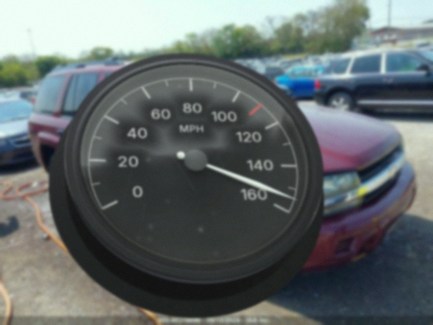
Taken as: value=155 unit=mph
